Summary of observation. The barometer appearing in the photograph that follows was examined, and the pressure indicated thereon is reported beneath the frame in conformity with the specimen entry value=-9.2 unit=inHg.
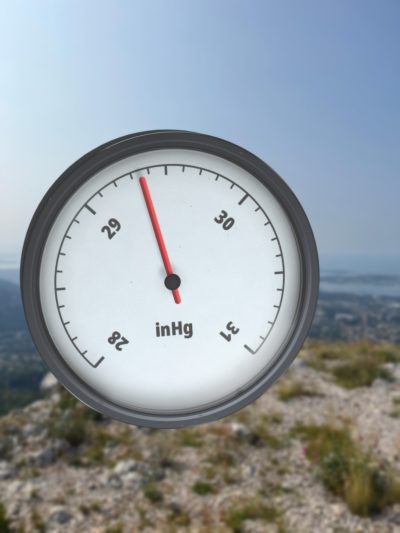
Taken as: value=29.35 unit=inHg
